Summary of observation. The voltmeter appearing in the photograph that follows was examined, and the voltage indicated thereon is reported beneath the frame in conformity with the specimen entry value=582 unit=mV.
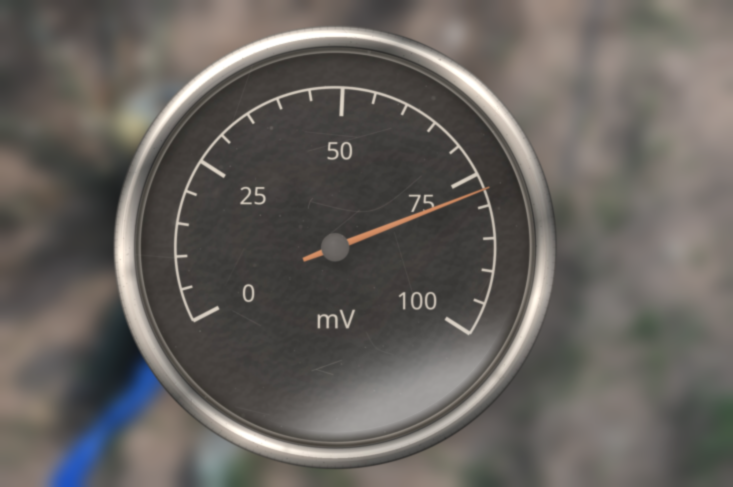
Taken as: value=77.5 unit=mV
